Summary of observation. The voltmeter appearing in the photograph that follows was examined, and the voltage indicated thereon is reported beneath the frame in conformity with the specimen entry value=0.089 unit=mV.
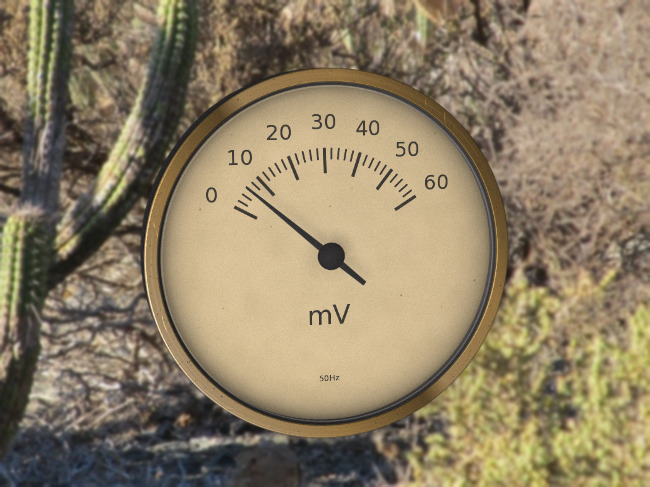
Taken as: value=6 unit=mV
